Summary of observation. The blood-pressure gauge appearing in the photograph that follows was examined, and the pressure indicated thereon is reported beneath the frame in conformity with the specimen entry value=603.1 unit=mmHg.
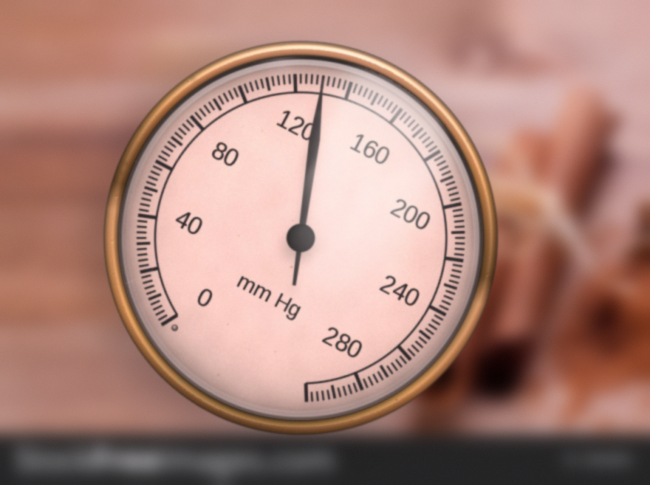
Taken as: value=130 unit=mmHg
